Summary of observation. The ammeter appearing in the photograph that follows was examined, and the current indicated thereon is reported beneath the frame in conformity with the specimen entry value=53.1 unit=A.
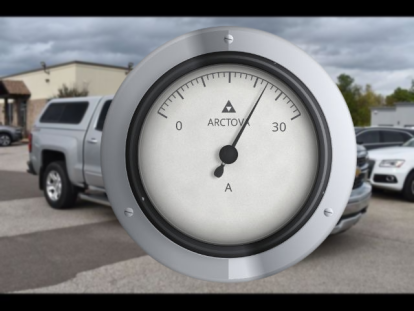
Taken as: value=22 unit=A
